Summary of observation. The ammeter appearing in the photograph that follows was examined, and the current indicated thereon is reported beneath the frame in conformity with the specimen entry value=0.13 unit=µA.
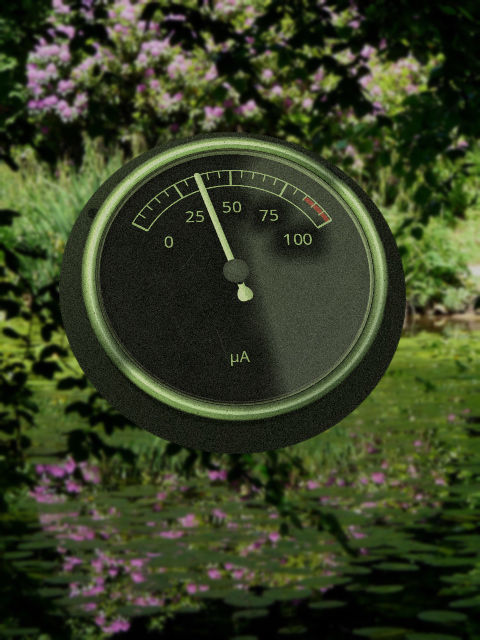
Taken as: value=35 unit=µA
